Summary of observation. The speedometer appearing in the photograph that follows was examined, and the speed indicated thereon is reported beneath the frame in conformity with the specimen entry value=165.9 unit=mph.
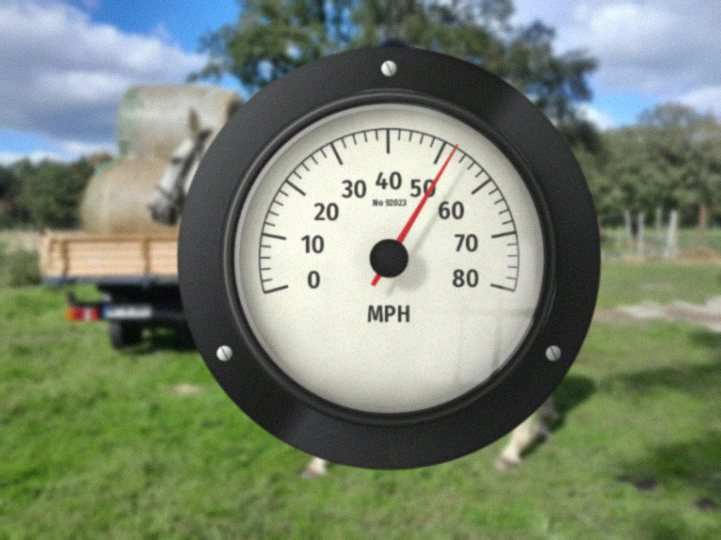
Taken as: value=52 unit=mph
